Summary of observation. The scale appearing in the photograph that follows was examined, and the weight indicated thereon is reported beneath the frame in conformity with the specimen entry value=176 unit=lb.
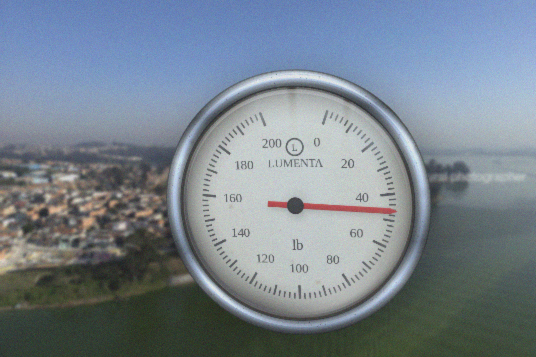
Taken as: value=46 unit=lb
